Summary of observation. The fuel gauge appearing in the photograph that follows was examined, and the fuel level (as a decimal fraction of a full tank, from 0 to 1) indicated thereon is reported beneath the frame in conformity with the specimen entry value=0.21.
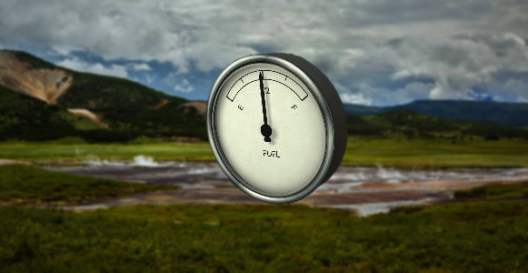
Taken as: value=0.5
